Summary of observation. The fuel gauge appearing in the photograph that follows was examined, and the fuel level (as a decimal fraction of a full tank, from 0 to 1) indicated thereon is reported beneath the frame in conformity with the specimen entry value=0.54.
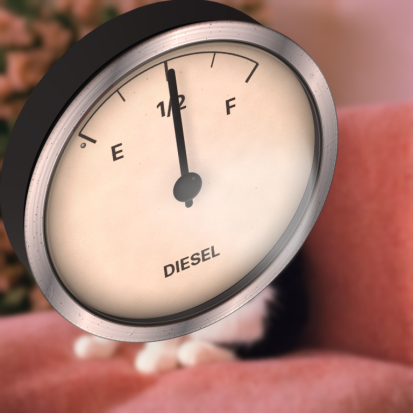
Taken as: value=0.5
